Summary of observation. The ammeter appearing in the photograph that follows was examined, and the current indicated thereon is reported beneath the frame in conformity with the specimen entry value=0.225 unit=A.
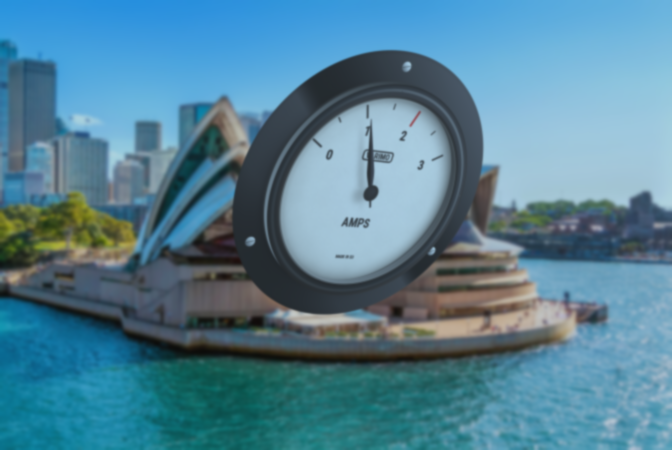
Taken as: value=1 unit=A
